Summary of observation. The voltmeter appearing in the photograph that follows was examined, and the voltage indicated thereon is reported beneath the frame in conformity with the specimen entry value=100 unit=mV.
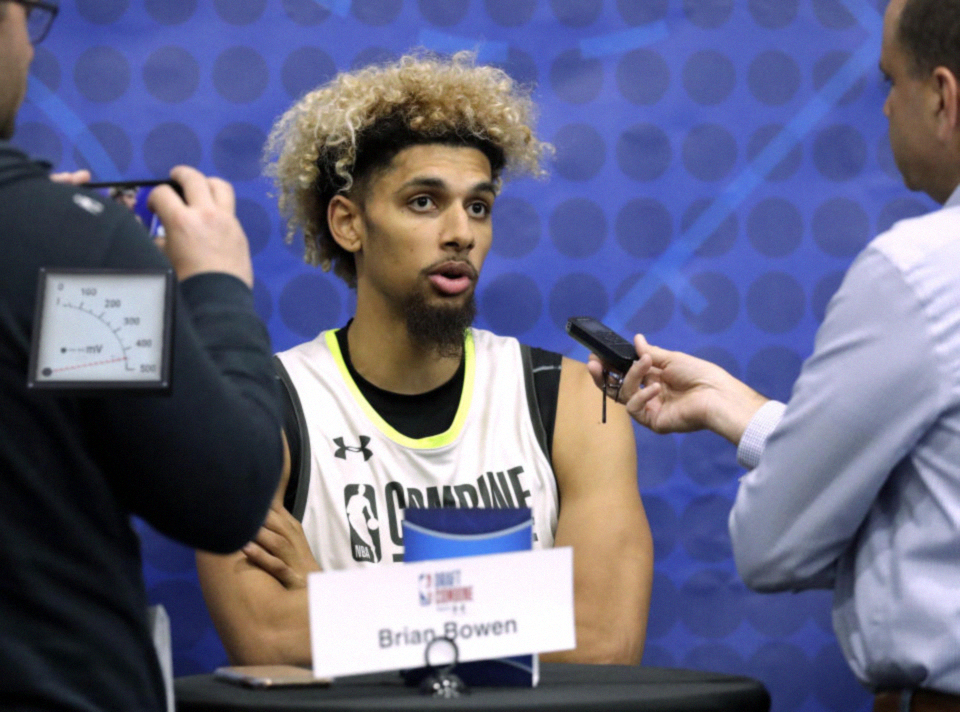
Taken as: value=450 unit=mV
